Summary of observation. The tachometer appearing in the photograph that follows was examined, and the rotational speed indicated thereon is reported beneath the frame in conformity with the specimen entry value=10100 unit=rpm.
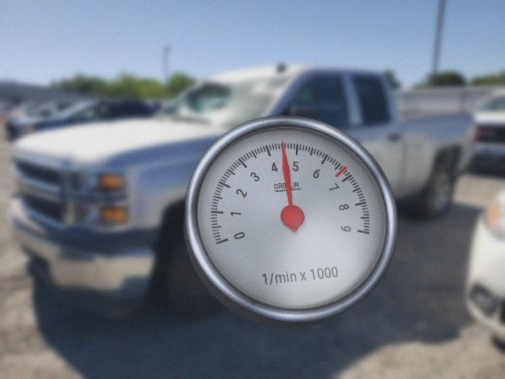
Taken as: value=4500 unit=rpm
